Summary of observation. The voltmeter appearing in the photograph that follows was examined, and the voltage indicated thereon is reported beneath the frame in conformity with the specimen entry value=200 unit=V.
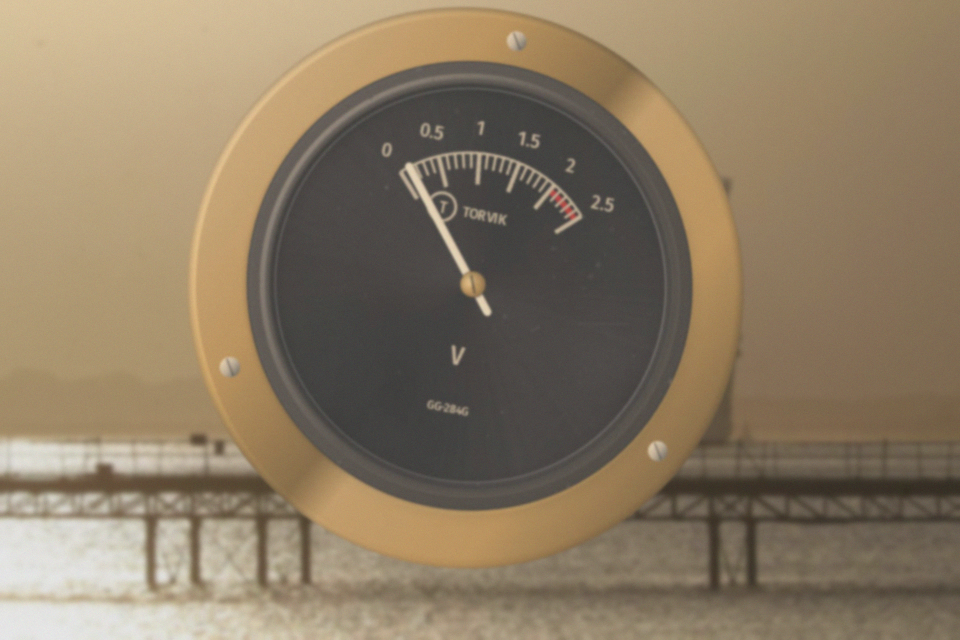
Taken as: value=0.1 unit=V
